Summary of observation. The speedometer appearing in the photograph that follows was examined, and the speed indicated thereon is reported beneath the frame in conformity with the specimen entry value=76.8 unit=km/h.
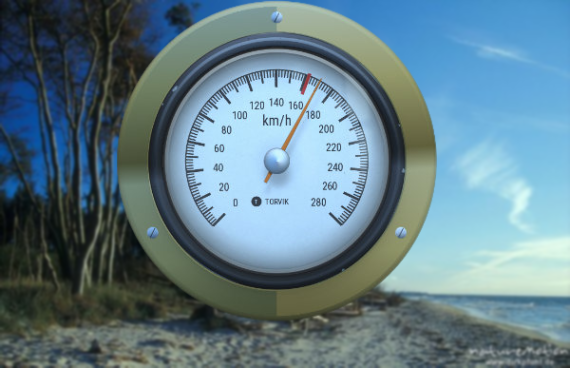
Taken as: value=170 unit=km/h
